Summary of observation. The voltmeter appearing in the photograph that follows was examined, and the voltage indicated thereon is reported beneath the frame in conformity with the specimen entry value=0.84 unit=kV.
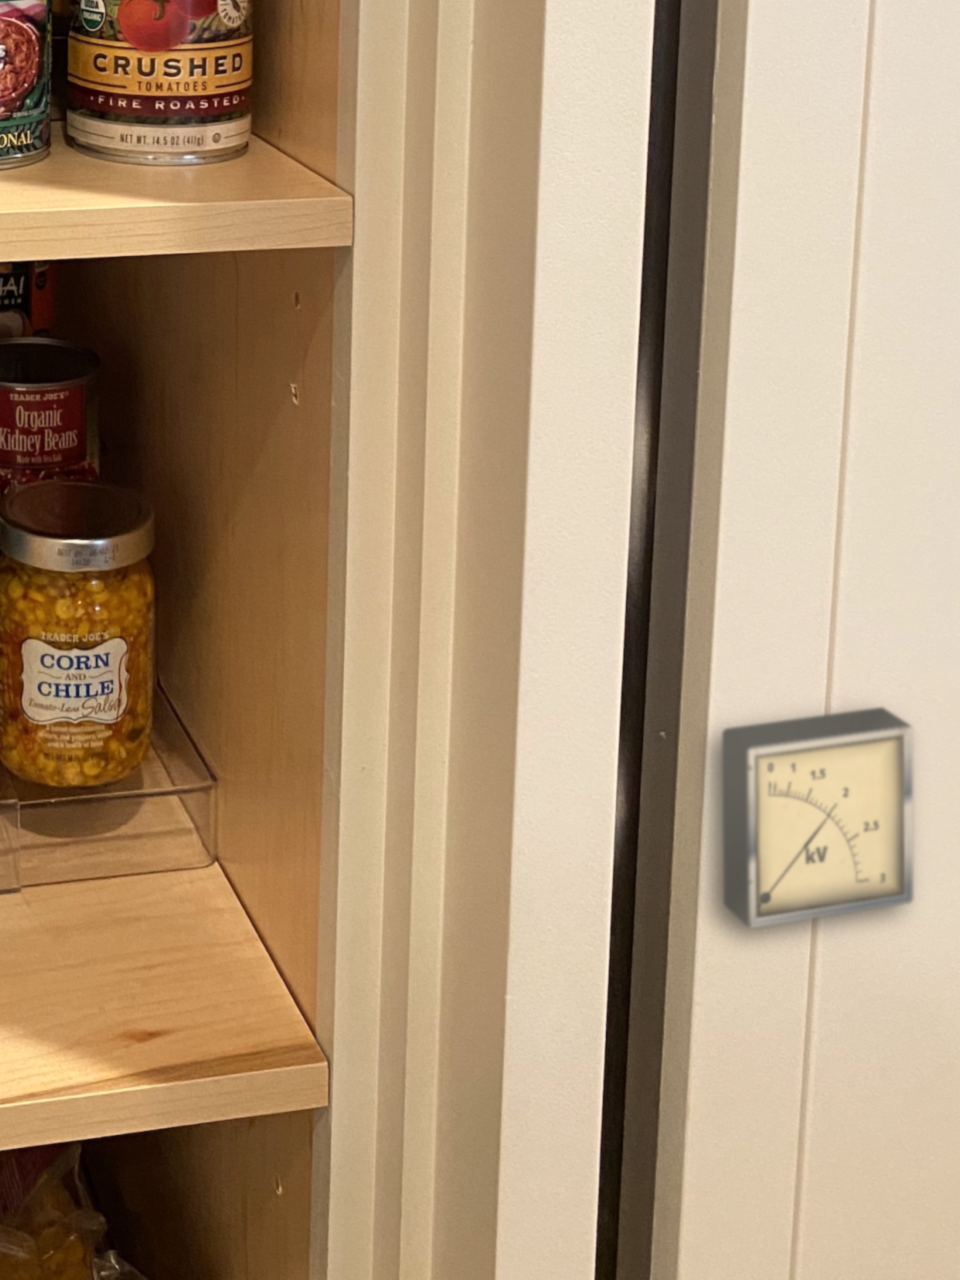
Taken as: value=2 unit=kV
